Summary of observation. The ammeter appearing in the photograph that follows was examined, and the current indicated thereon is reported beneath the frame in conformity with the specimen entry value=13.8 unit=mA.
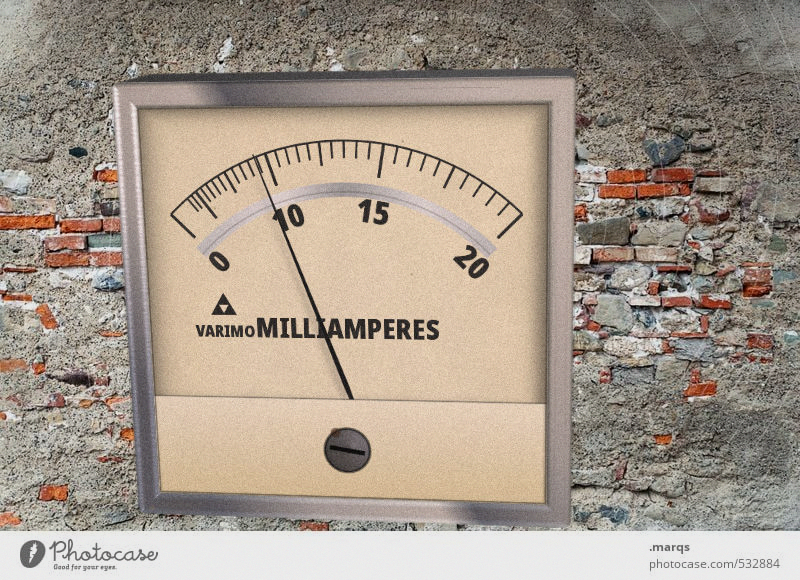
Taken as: value=9.5 unit=mA
